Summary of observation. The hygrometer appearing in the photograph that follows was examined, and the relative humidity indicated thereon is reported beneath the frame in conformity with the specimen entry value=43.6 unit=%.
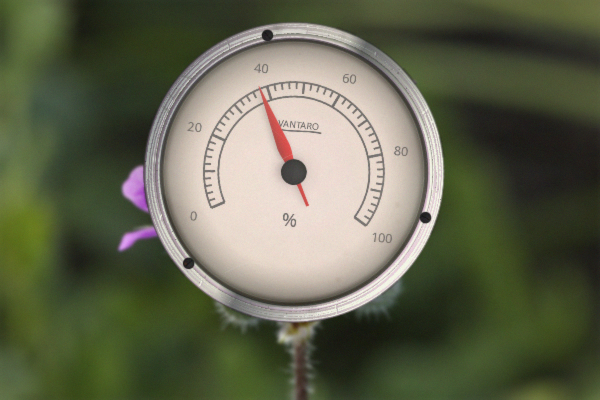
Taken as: value=38 unit=%
